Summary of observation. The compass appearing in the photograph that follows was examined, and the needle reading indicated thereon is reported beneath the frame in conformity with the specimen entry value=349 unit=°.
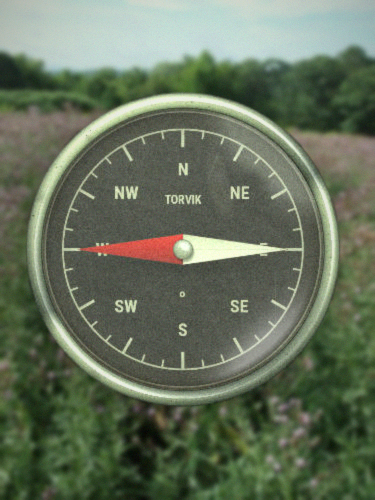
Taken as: value=270 unit=°
